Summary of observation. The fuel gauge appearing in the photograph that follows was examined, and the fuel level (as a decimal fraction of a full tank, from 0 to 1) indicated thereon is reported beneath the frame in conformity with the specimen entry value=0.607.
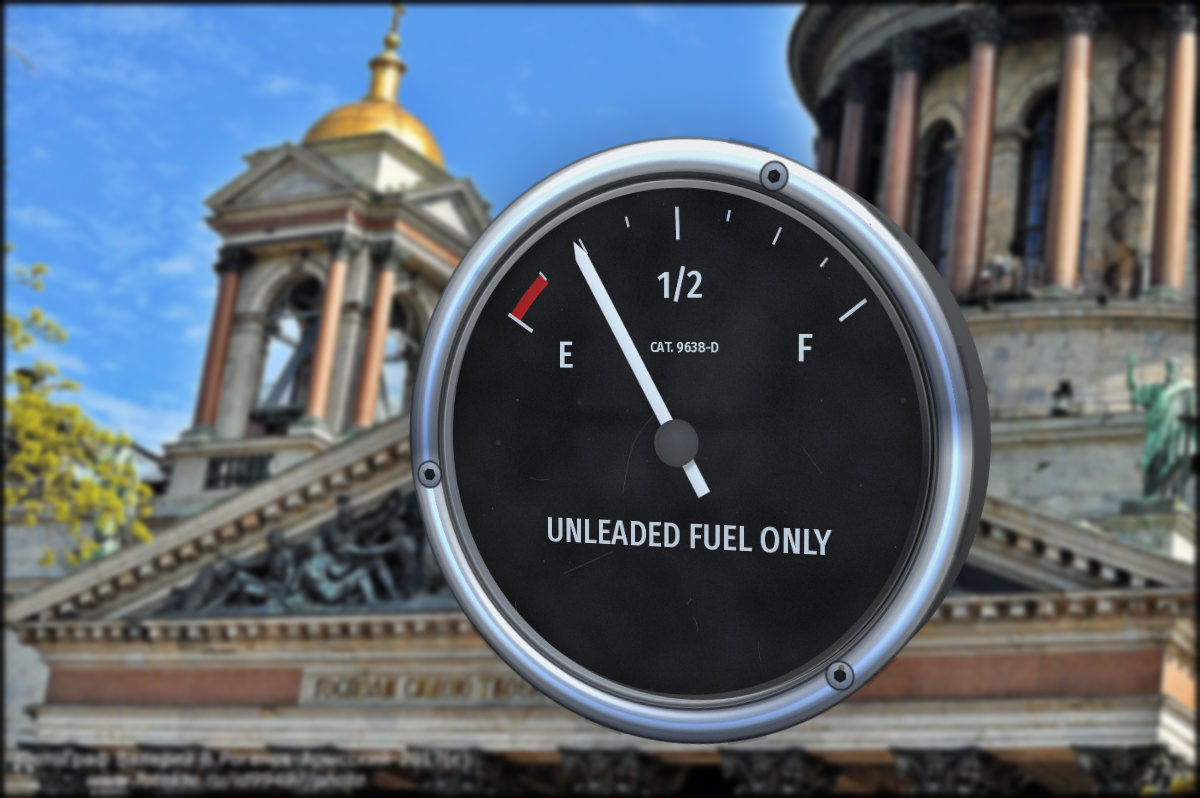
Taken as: value=0.25
